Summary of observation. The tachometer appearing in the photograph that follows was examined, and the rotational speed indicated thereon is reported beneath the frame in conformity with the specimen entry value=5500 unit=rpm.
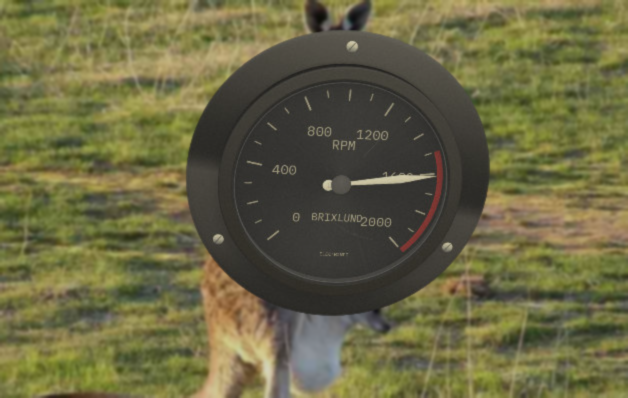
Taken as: value=1600 unit=rpm
